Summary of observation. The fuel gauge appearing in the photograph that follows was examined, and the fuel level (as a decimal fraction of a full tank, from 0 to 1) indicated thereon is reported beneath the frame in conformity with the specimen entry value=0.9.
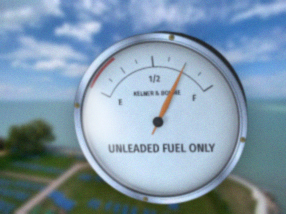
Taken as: value=0.75
